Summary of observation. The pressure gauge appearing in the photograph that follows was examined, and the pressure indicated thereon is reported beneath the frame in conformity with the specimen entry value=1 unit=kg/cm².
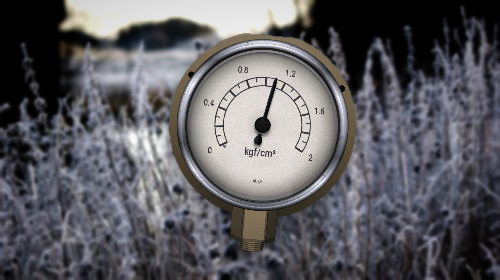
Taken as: value=1.1 unit=kg/cm²
